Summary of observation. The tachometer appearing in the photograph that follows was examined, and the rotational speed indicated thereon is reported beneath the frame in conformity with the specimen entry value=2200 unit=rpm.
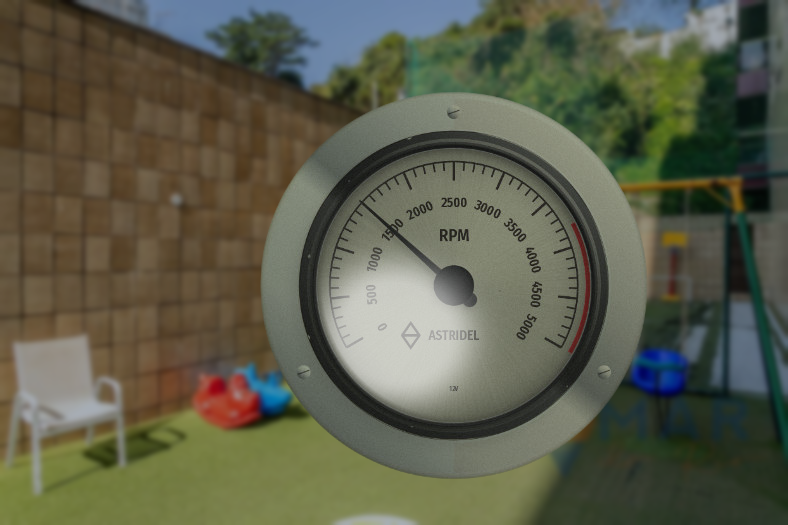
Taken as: value=1500 unit=rpm
